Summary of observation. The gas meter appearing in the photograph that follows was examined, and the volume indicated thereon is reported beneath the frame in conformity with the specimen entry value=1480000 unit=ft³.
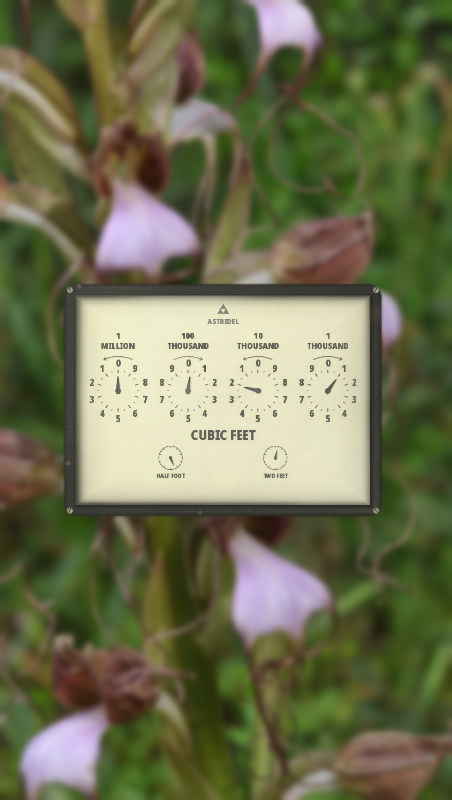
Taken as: value=2100 unit=ft³
